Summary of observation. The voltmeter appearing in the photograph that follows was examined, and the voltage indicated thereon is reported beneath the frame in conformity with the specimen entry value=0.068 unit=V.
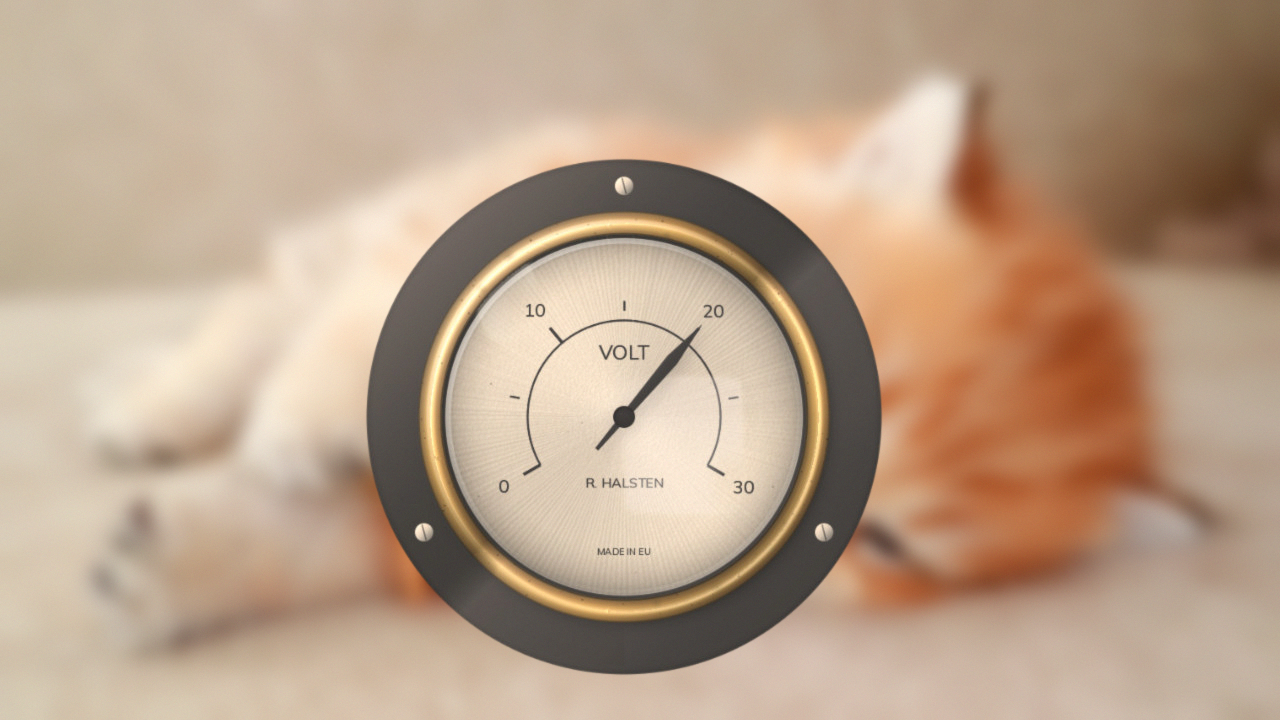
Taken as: value=20 unit=V
